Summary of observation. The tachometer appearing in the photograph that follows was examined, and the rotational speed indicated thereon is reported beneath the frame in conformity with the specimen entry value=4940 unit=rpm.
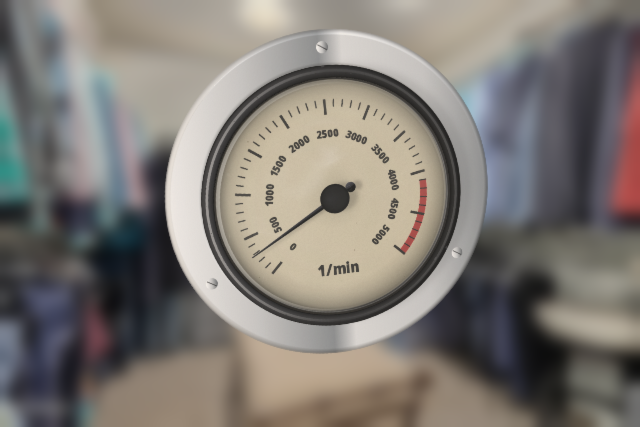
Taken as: value=300 unit=rpm
